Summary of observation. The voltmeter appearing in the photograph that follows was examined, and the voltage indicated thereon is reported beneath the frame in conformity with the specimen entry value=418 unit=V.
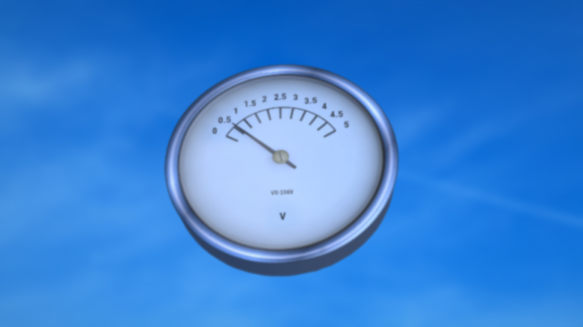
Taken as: value=0.5 unit=V
